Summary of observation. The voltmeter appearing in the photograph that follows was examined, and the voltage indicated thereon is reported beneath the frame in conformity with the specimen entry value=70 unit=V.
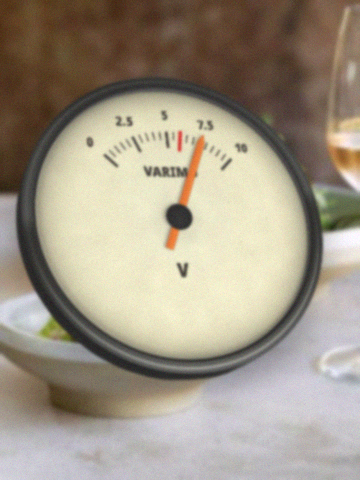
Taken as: value=7.5 unit=V
